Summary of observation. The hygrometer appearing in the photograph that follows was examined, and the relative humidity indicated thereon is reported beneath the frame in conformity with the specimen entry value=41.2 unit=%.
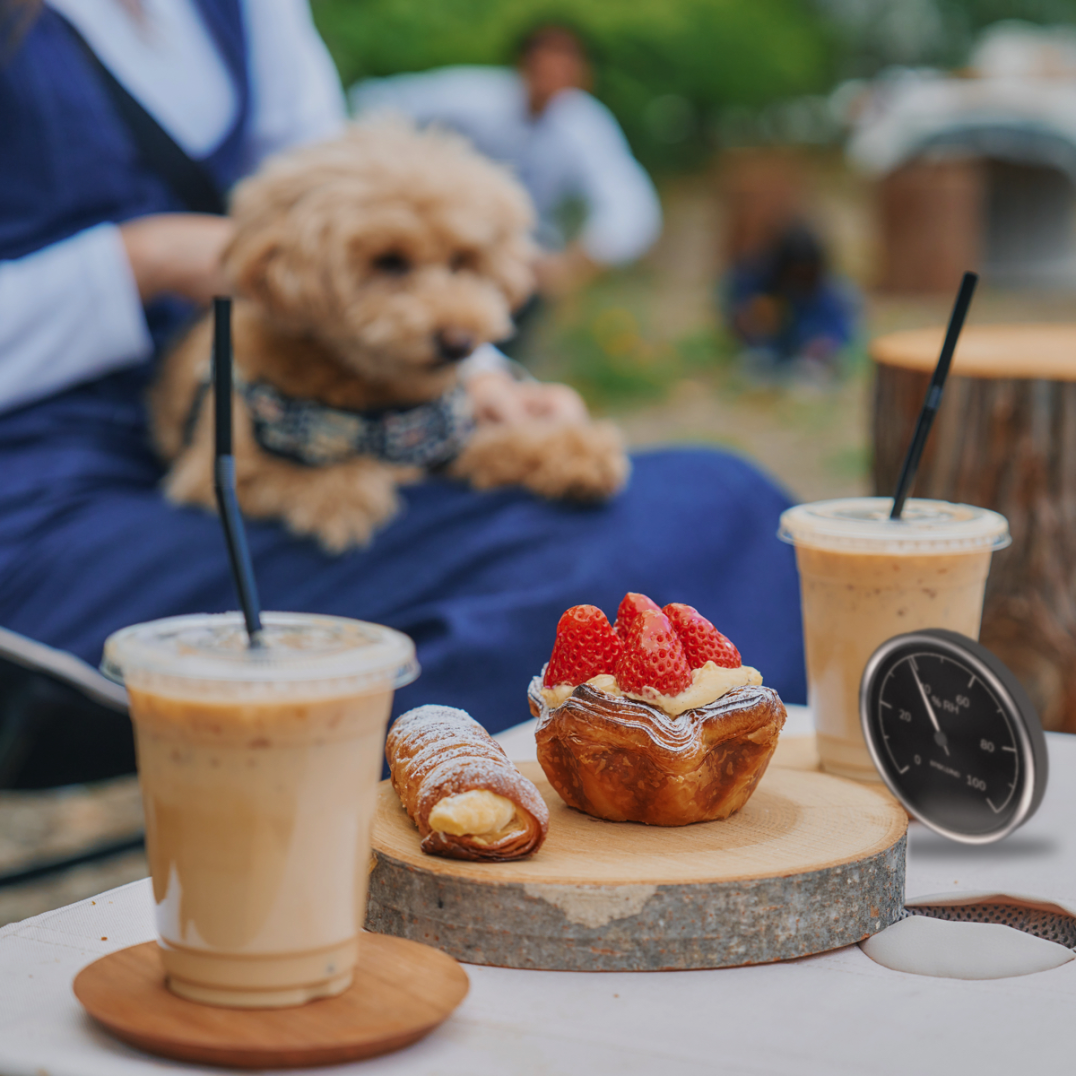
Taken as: value=40 unit=%
